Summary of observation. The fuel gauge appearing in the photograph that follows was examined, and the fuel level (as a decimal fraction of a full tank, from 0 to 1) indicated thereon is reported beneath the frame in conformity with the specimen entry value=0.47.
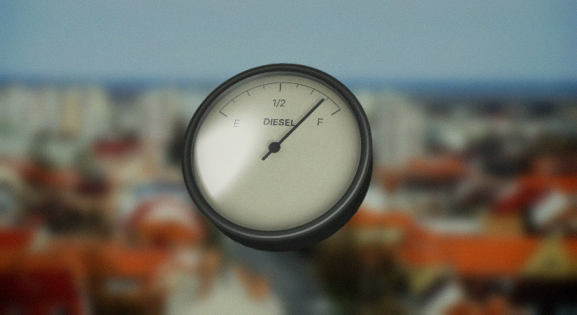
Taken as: value=0.875
